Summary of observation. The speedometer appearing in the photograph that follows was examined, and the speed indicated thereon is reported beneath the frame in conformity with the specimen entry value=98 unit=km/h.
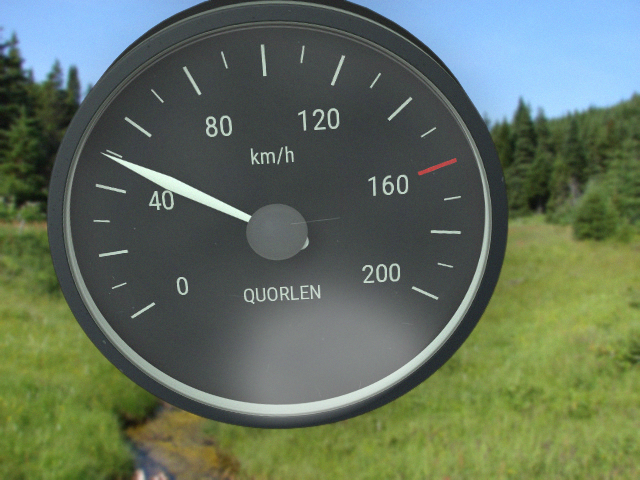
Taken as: value=50 unit=km/h
